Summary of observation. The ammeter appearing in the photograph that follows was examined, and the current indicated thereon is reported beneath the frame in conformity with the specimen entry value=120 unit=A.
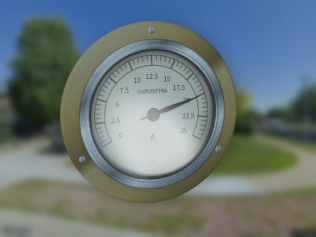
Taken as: value=20 unit=A
